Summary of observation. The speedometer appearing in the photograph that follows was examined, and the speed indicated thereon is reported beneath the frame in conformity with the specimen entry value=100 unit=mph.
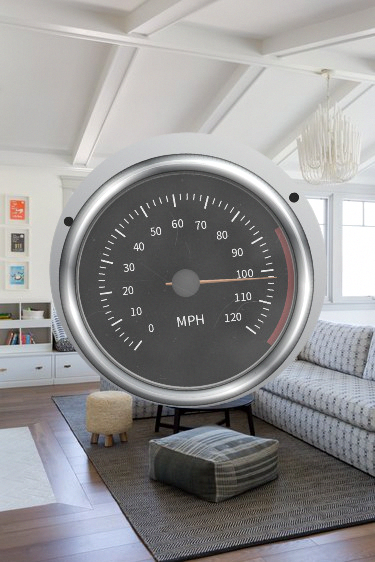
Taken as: value=102 unit=mph
